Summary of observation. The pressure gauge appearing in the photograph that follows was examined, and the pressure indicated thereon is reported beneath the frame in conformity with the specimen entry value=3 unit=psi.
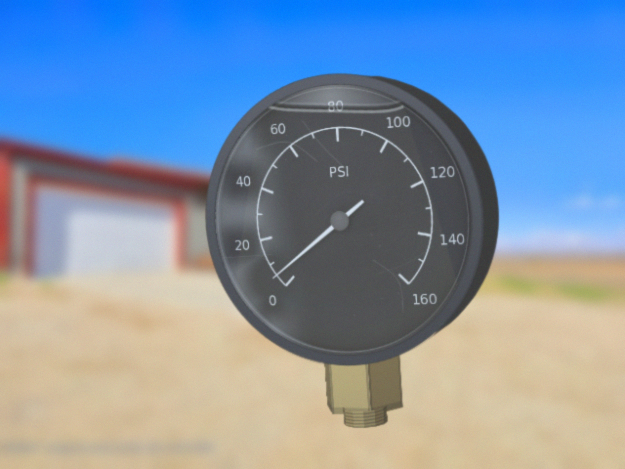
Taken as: value=5 unit=psi
